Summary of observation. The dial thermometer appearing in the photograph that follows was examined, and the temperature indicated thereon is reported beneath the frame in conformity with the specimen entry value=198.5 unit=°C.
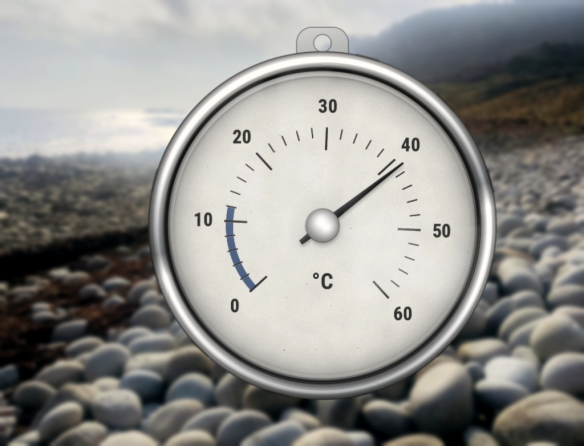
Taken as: value=41 unit=°C
